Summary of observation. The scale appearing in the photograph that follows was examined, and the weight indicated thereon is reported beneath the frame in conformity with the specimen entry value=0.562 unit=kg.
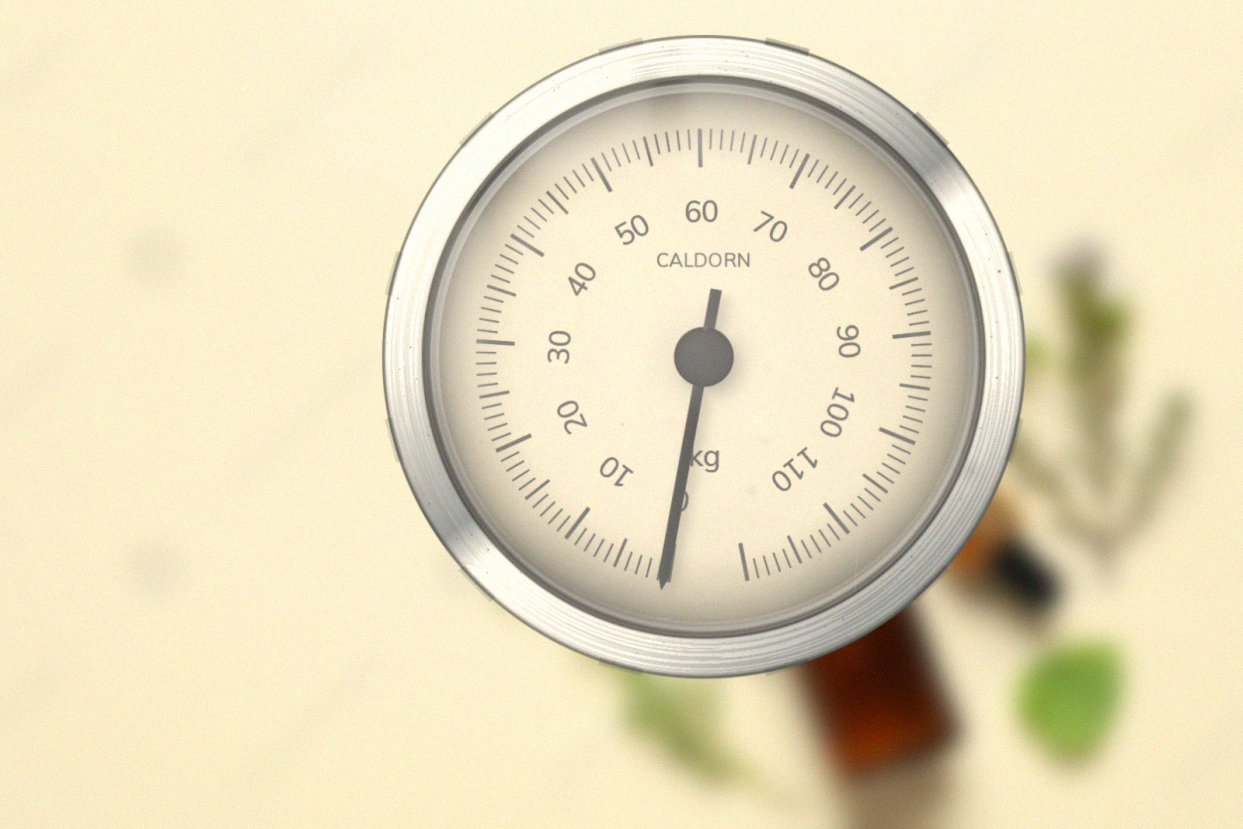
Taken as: value=0.5 unit=kg
